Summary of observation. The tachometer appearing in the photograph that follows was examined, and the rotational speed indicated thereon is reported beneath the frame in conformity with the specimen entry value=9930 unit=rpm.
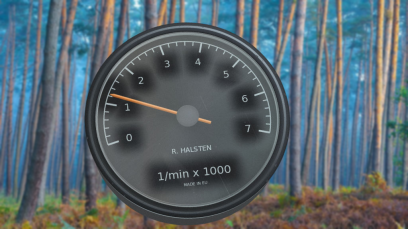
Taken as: value=1200 unit=rpm
